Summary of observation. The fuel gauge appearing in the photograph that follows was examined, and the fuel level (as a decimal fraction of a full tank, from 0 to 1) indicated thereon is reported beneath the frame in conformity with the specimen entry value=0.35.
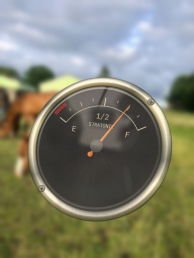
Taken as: value=0.75
